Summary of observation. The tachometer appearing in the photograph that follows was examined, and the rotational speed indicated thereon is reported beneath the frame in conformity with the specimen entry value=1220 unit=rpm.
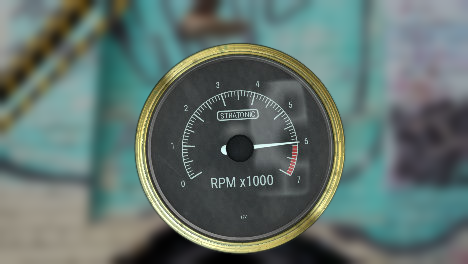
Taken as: value=6000 unit=rpm
